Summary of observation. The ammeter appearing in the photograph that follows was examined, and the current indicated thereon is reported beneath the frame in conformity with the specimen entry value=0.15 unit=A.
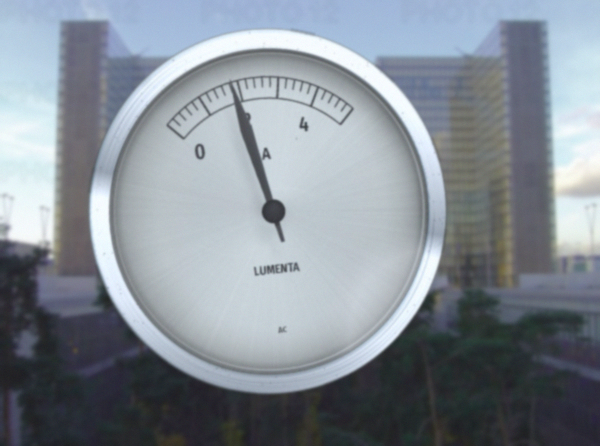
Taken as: value=1.8 unit=A
